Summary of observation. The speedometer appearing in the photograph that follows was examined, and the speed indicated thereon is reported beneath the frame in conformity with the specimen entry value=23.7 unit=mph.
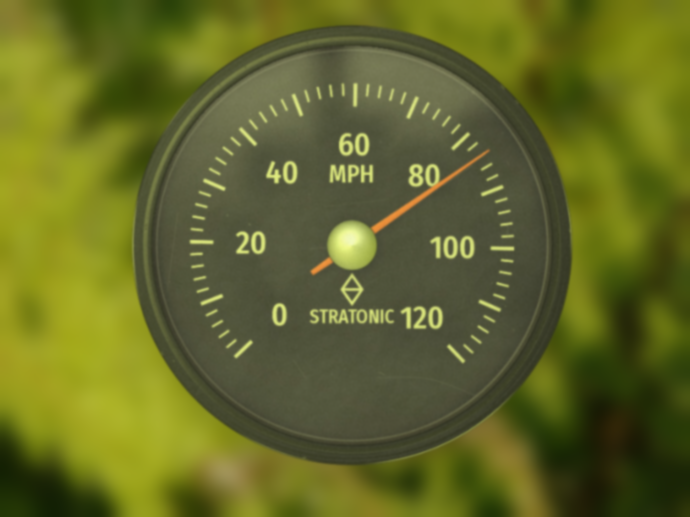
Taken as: value=84 unit=mph
